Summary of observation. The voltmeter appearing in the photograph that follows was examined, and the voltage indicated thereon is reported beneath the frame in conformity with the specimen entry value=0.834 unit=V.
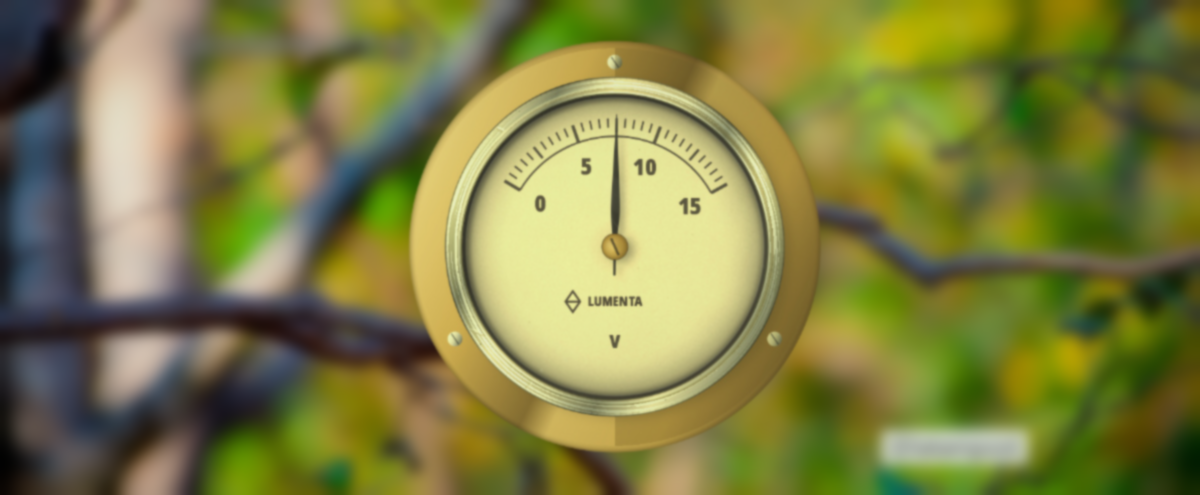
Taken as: value=7.5 unit=V
